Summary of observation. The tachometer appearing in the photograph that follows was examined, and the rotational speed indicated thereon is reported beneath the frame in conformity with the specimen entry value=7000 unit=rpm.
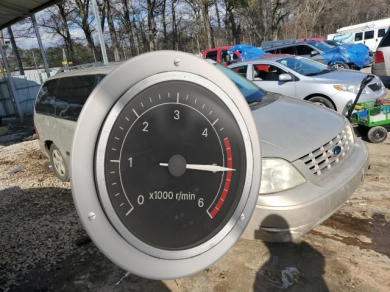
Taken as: value=5000 unit=rpm
